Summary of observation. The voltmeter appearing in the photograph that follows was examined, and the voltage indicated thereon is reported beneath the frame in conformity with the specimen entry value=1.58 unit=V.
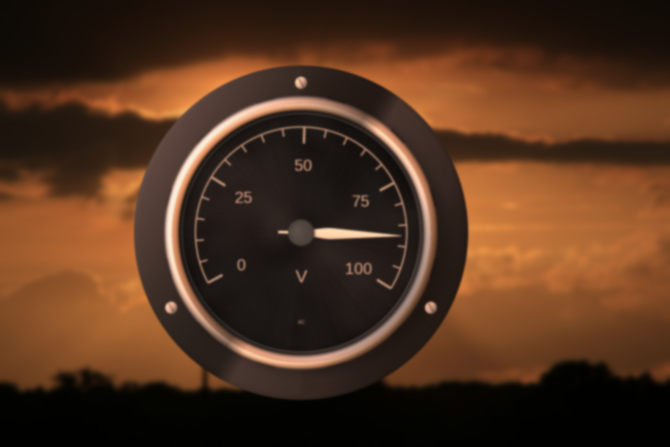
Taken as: value=87.5 unit=V
